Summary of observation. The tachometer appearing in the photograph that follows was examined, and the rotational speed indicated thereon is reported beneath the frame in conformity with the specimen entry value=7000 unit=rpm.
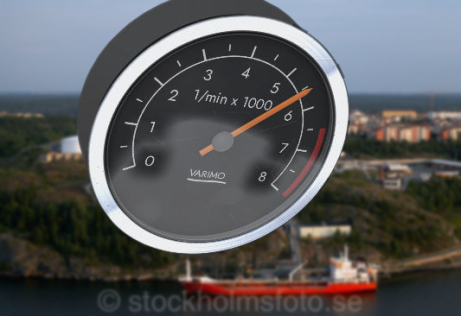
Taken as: value=5500 unit=rpm
